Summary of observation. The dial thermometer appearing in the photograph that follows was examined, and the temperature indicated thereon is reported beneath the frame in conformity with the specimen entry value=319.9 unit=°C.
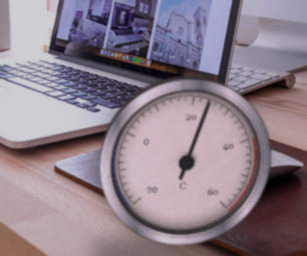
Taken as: value=24 unit=°C
